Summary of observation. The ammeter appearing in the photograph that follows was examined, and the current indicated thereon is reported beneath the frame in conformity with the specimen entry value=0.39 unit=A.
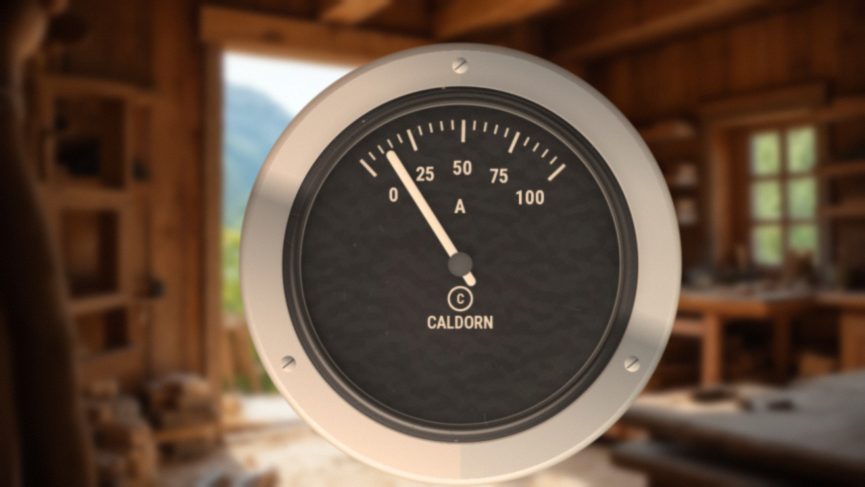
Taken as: value=12.5 unit=A
